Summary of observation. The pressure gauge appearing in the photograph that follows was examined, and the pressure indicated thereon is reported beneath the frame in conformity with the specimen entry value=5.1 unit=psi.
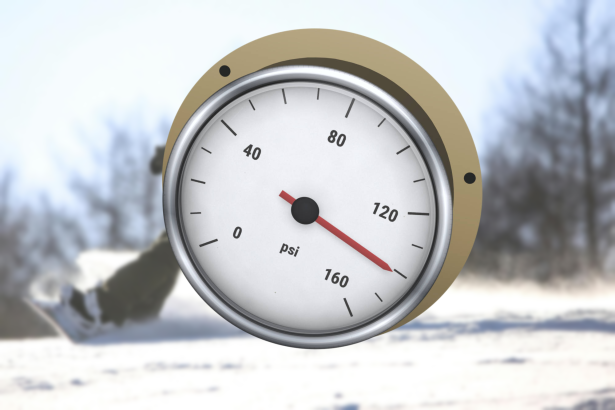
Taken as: value=140 unit=psi
